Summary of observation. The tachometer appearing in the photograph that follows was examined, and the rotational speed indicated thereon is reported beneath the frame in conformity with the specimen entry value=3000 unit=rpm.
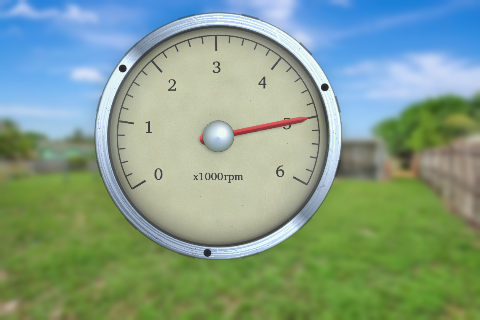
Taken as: value=5000 unit=rpm
